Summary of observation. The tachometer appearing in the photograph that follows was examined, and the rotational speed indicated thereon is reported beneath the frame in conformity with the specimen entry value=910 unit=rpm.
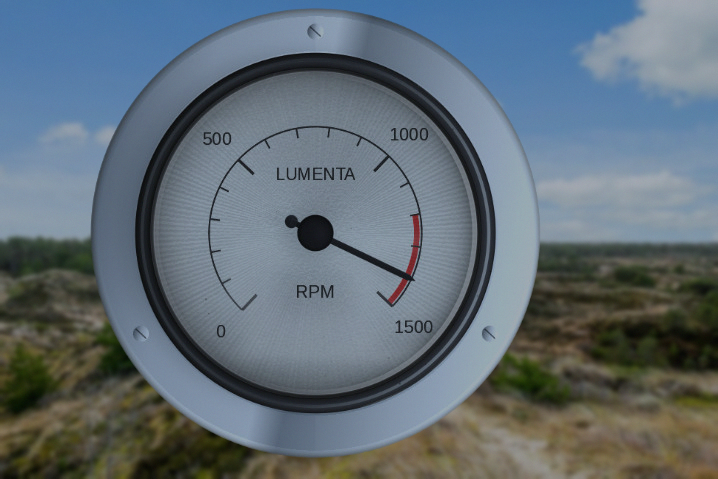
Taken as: value=1400 unit=rpm
